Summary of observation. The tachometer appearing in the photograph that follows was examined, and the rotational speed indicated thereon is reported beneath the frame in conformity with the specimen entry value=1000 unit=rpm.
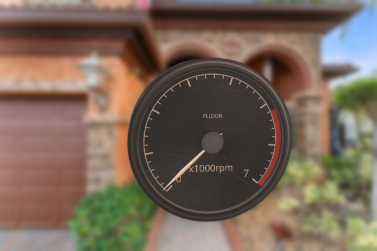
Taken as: value=100 unit=rpm
